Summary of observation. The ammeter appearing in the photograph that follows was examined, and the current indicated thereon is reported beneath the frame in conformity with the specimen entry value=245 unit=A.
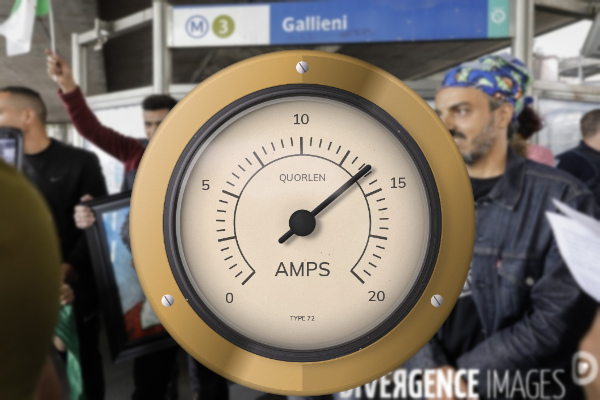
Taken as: value=13.75 unit=A
